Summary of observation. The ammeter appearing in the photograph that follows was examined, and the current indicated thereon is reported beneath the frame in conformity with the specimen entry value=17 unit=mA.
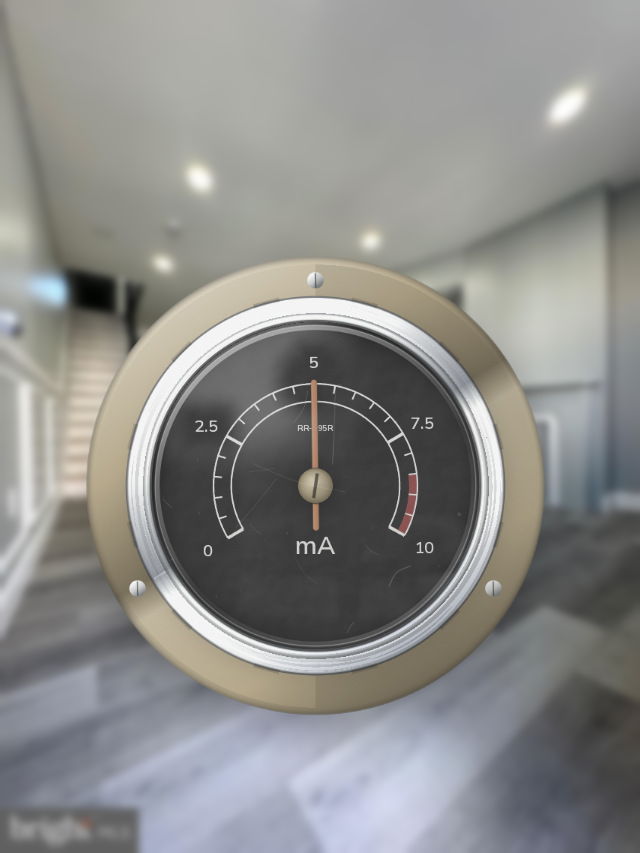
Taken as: value=5 unit=mA
